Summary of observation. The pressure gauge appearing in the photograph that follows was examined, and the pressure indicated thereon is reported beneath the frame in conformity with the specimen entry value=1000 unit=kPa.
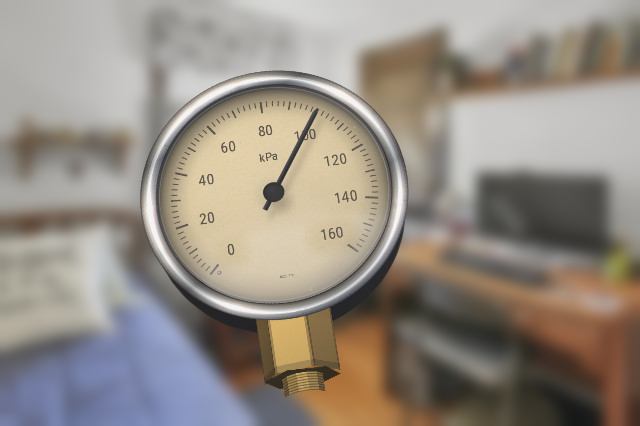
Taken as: value=100 unit=kPa
